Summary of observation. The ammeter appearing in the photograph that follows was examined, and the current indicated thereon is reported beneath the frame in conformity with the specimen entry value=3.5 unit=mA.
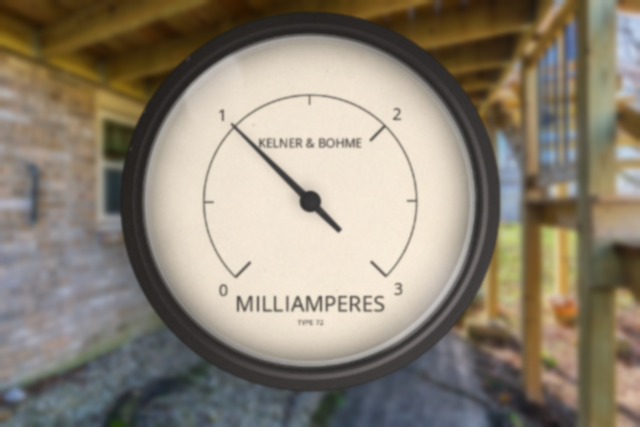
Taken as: value=1 unit=mA
